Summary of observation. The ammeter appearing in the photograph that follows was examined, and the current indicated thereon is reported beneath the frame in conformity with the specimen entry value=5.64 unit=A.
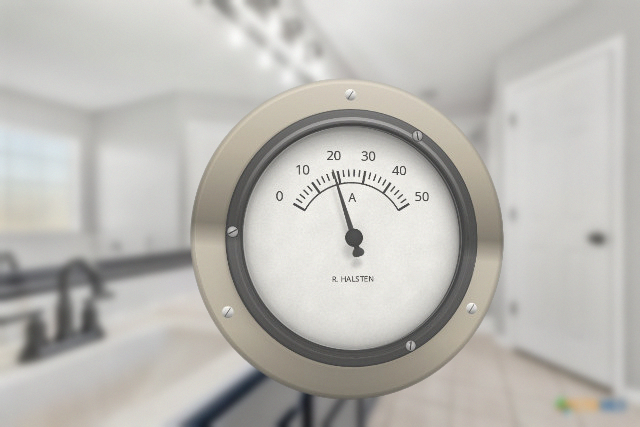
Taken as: value=18 unit=A
